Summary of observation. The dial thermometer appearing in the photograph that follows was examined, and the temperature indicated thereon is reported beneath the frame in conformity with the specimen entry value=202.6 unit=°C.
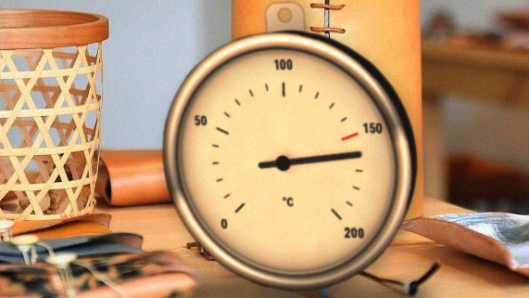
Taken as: value=160 unit=°C
